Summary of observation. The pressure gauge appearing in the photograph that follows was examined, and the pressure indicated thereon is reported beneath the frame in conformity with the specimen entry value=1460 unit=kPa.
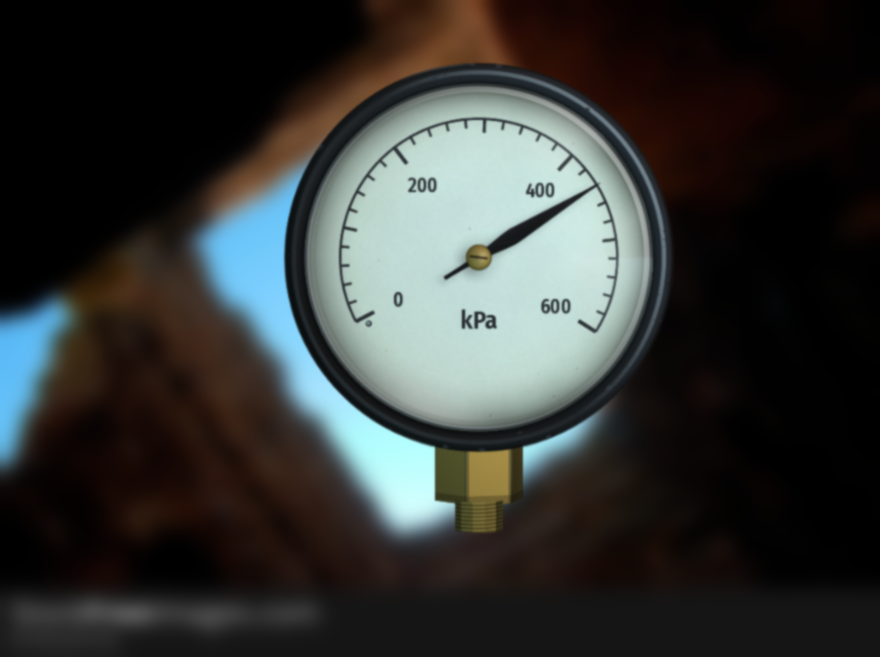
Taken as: value=440 unit=kPa
